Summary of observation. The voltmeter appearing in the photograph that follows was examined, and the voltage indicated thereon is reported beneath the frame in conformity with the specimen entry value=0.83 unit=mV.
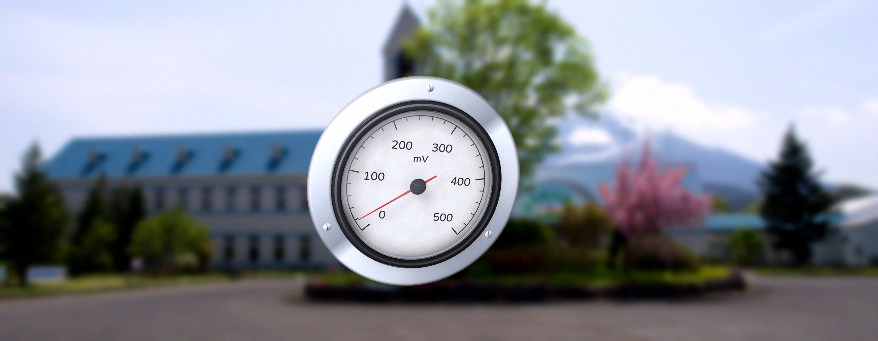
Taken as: value=20 unit=mV
